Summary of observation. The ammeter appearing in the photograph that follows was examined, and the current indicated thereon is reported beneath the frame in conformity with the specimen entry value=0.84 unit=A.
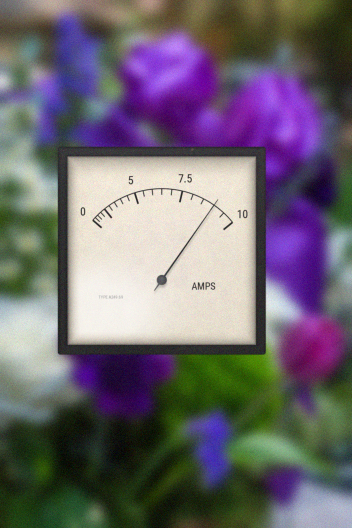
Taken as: value=9 unit=A
